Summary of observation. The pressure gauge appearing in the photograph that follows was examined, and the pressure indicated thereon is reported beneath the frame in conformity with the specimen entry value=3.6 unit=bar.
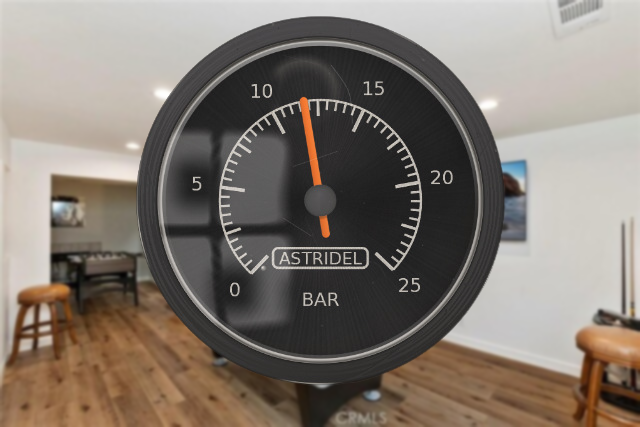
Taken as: value=11.75 unit=bar
